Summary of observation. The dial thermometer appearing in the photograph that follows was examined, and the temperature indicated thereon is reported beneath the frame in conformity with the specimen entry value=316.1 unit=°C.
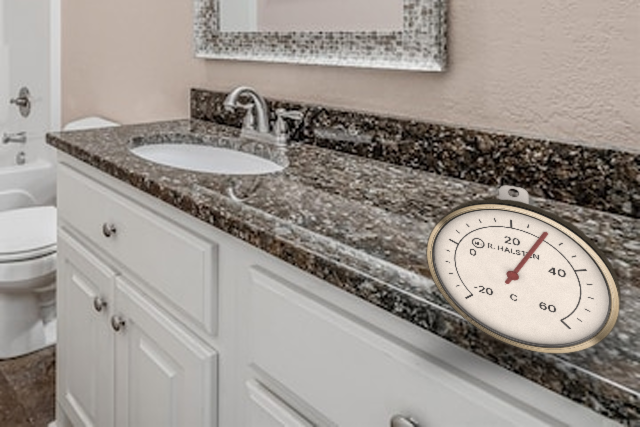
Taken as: value=28 unit=°C
